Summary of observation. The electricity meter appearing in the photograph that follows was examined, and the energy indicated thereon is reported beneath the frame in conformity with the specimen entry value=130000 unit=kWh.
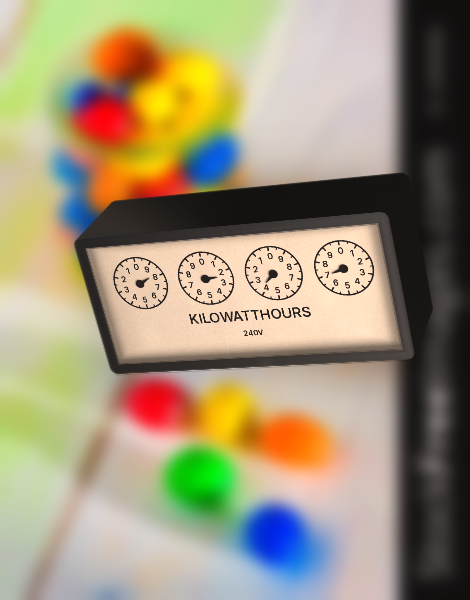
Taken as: value=8237 unit=kWh
